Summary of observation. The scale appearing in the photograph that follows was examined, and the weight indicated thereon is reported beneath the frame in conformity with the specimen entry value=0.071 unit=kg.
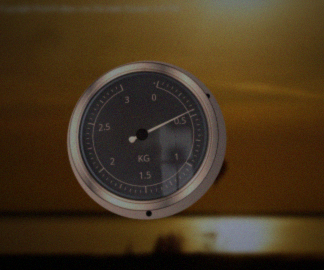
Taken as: value=0.45 unit=kg
